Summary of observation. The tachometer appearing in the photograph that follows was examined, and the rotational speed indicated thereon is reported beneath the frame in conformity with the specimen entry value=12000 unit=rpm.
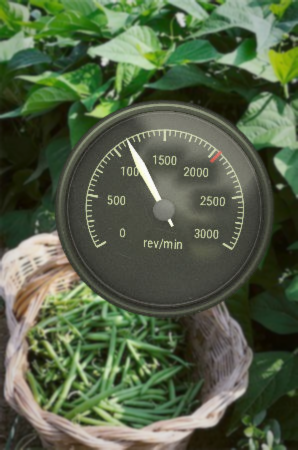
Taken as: value=1150 unit=rpm
